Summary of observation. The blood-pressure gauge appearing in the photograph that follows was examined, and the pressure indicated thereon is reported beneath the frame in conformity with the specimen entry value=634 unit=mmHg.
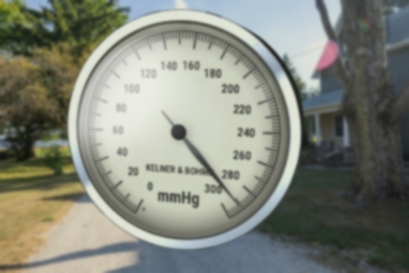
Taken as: value=290 unit=mmHg
